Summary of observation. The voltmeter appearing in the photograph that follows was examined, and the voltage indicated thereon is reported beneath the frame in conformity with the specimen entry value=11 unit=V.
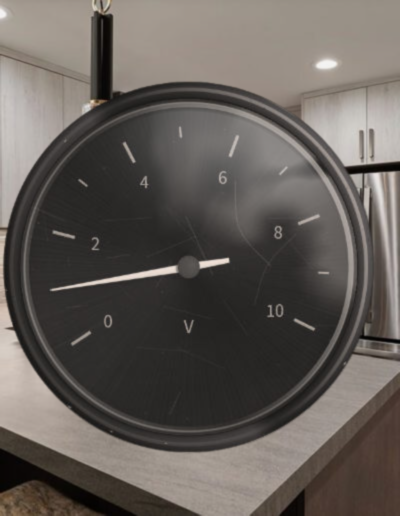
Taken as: value=1 unit=V
